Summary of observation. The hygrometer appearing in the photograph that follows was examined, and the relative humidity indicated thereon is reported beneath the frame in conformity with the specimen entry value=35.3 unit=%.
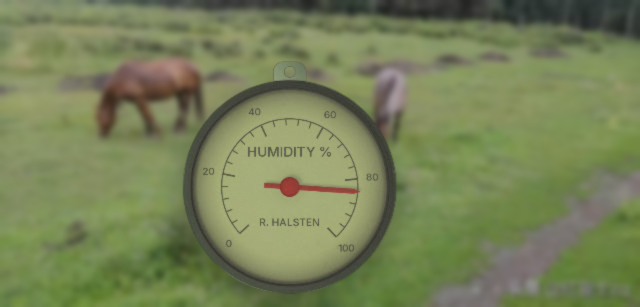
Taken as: value=84 unit=%
